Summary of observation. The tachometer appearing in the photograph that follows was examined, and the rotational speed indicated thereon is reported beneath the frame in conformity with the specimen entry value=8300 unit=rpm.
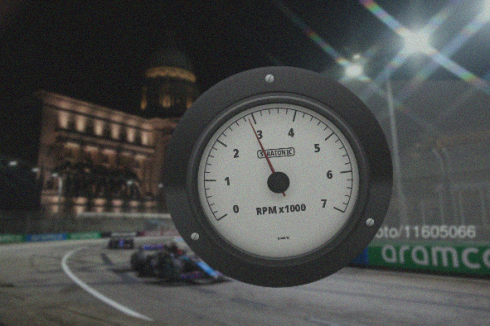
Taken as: value=2900 unit=rpm
